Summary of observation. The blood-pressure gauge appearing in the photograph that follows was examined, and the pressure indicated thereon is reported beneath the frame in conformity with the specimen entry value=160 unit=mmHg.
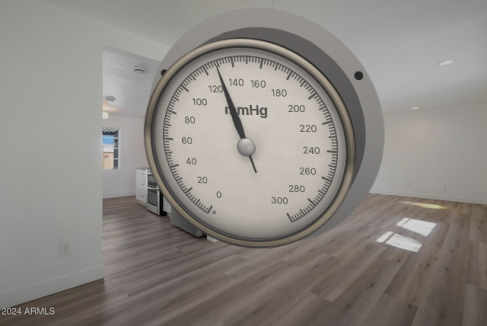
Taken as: value=130 unit=mmHg
